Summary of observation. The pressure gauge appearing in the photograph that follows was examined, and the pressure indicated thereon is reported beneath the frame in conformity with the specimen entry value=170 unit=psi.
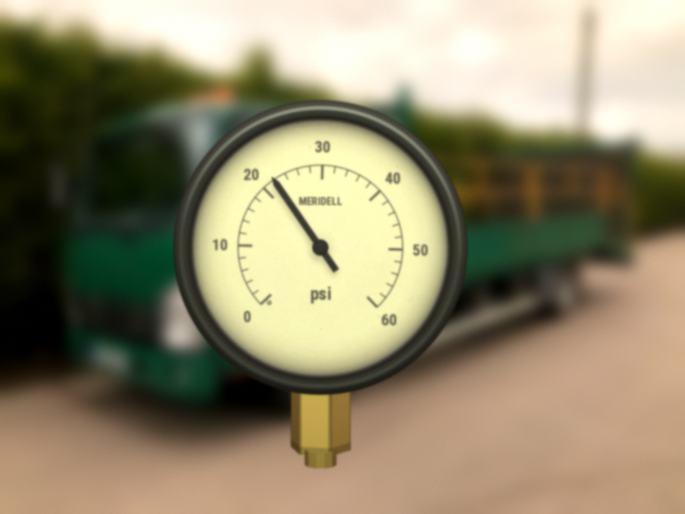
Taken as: value=22 unit=psi
